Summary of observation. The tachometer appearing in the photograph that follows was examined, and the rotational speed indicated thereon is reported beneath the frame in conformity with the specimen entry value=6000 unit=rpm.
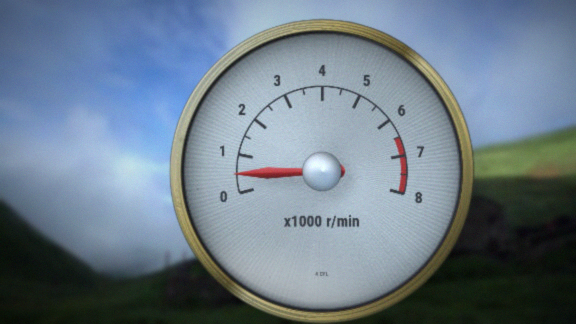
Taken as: value=500 unit=rpm
